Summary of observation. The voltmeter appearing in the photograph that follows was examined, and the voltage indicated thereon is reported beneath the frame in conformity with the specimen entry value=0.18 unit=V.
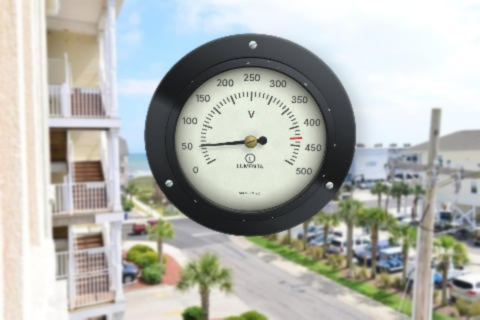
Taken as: value=50 unit=V
